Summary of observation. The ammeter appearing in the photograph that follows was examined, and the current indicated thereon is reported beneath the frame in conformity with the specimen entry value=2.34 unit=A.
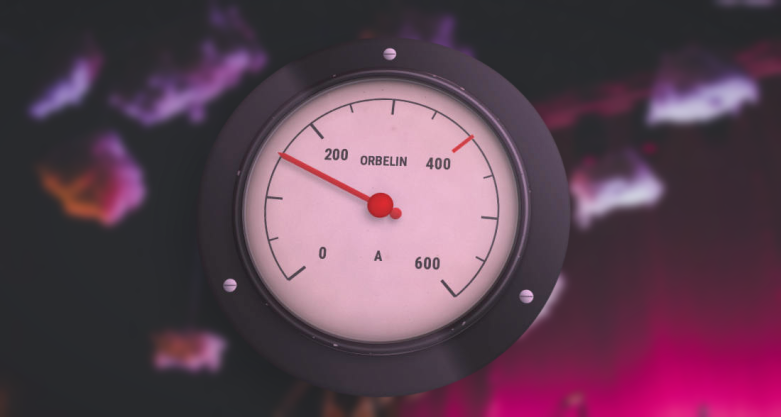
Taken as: value=150 unit=A
